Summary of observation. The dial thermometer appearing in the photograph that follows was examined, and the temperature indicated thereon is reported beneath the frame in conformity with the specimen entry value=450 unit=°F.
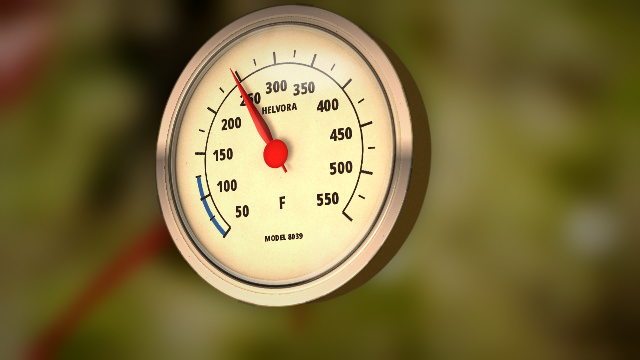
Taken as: value=250 unit=°F
